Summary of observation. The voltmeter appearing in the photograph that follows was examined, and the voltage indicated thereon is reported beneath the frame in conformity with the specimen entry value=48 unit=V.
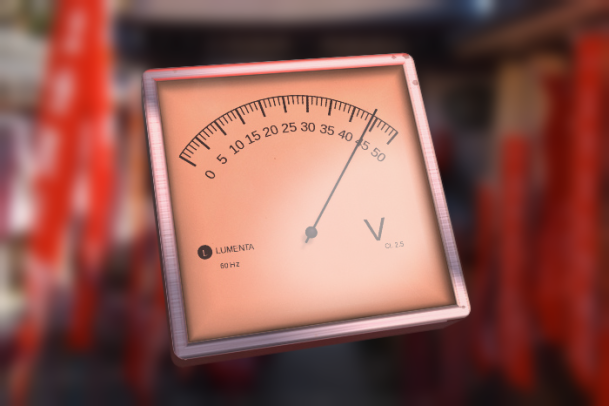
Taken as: value=44 unit=V
